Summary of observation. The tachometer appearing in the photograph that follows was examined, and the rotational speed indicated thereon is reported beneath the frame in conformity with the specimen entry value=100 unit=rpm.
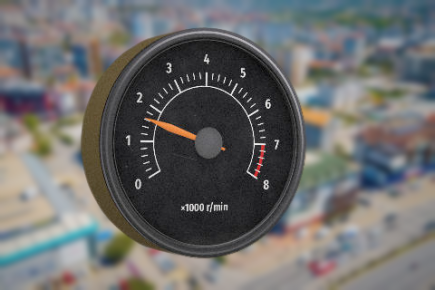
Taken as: value=1600 unit=rpm
